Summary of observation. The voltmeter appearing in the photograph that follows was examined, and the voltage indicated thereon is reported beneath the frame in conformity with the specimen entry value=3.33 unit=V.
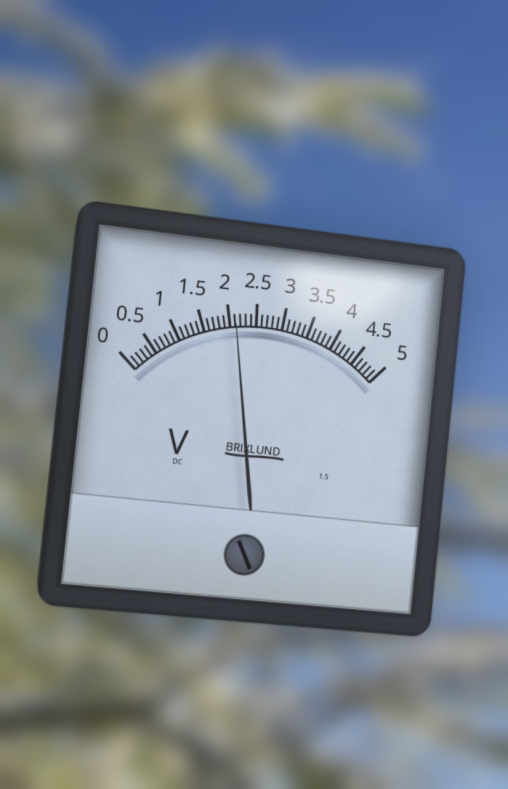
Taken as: value=2.1 unit=V
